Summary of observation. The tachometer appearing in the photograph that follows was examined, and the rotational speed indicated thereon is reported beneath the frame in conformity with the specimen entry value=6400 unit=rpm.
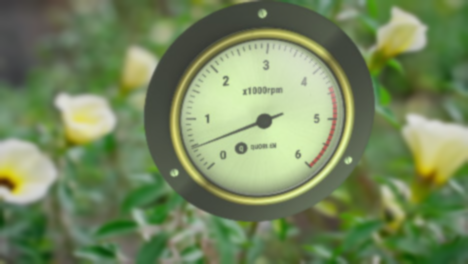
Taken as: value=500 unit=rpm
